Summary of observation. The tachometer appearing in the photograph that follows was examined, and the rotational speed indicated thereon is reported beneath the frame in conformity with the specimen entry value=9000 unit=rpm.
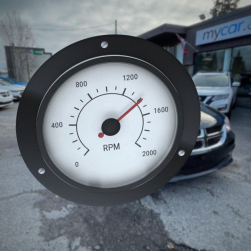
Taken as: value=1400 unit=rpm
